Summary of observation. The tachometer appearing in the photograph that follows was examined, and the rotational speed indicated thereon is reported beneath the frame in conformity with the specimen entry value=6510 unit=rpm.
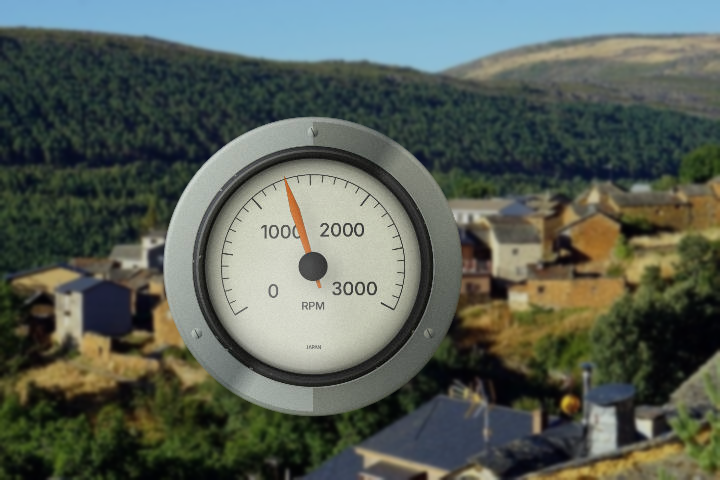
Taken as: value=1300 unit=rpm
